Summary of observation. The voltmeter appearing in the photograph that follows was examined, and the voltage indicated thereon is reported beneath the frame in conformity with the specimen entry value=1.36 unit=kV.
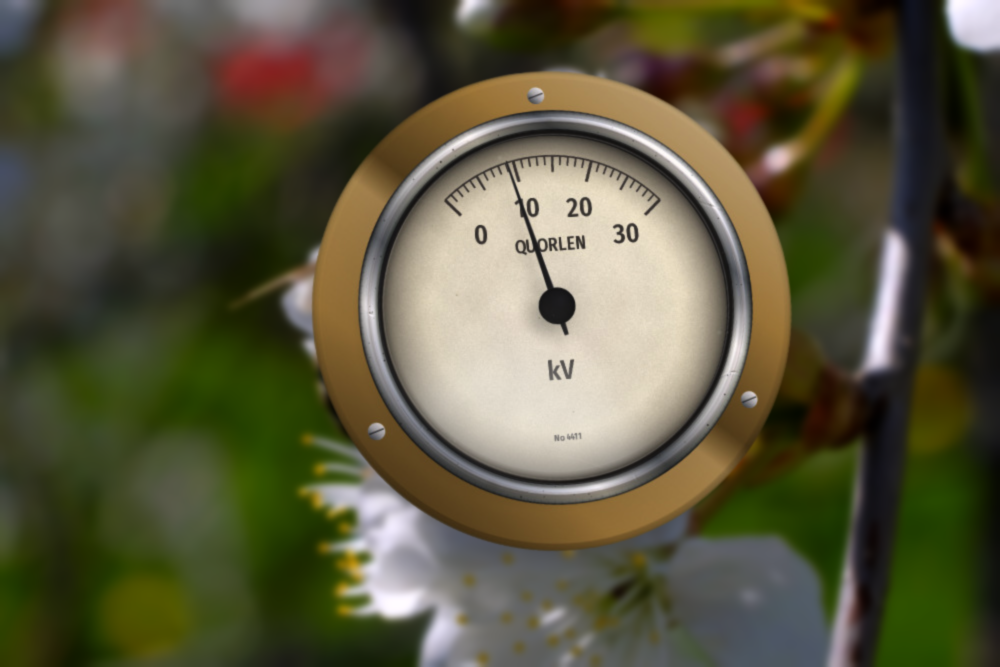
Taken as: value=9 unit=kV
